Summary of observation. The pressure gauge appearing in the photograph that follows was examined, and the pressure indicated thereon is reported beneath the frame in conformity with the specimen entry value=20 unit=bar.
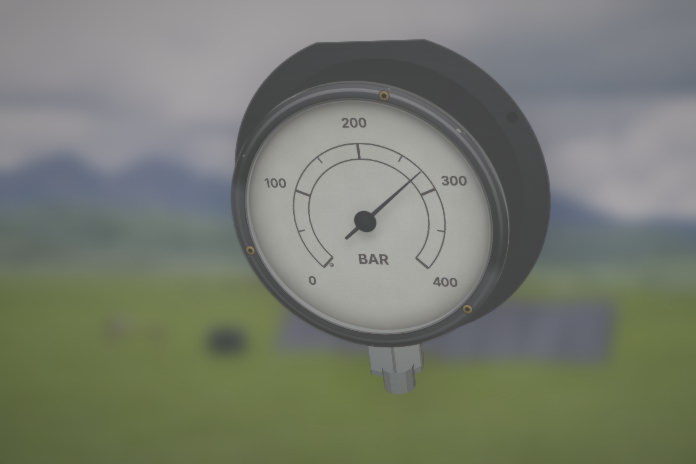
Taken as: value=275 unit=bar
